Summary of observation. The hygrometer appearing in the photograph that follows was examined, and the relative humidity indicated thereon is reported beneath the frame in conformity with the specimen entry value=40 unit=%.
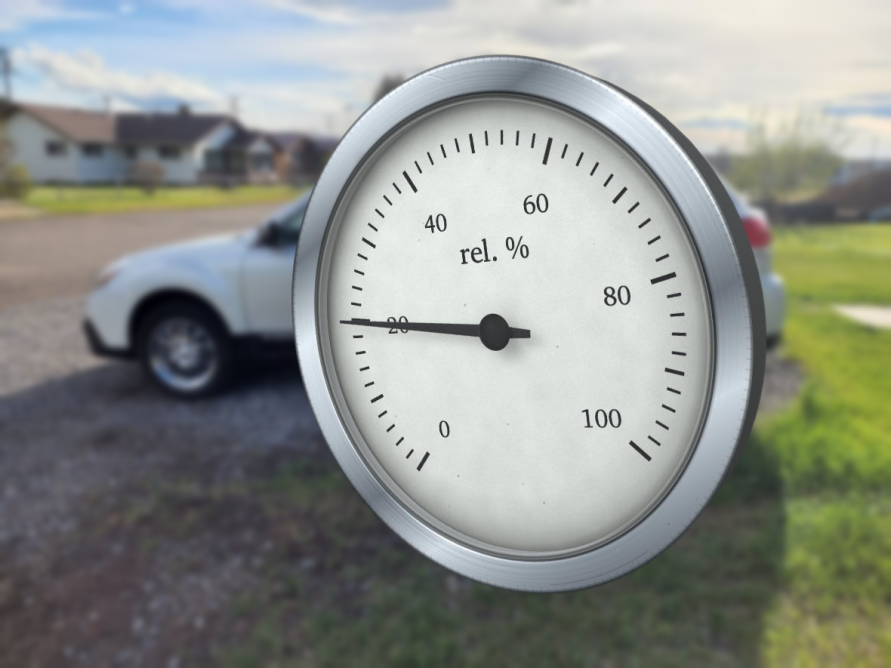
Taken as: value=20 unit=%
